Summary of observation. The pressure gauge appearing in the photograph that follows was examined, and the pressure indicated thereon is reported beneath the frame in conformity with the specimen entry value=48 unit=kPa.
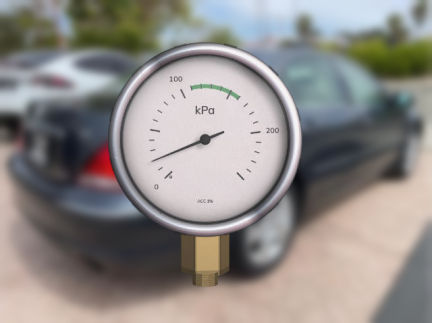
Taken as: value=20 unit=kPa
